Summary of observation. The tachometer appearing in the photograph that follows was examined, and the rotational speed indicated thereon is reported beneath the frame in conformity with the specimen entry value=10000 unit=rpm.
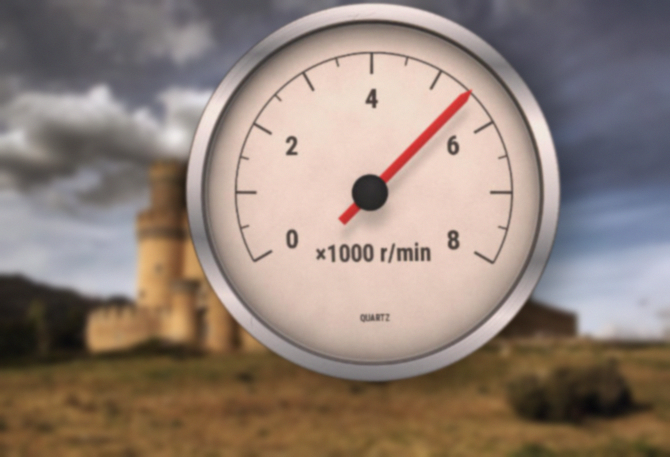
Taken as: value=5500 unit=rpm
